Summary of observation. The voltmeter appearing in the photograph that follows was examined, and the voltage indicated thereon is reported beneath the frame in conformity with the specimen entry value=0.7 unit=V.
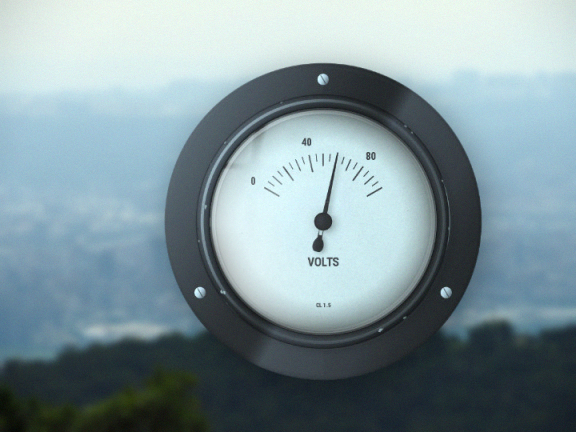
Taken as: value=60 unit=V
